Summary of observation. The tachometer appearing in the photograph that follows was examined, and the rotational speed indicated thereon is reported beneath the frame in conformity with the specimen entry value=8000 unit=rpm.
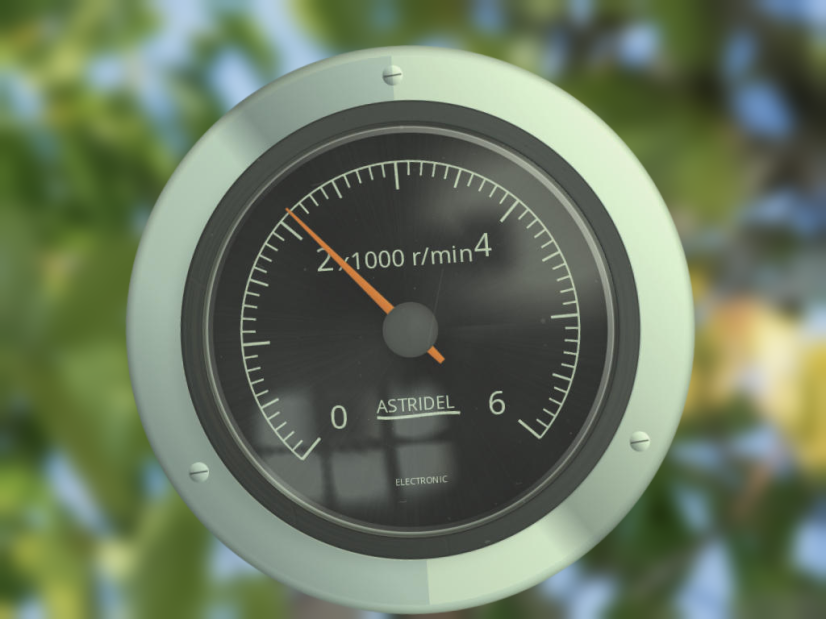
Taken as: value=2100 unit=rpm
